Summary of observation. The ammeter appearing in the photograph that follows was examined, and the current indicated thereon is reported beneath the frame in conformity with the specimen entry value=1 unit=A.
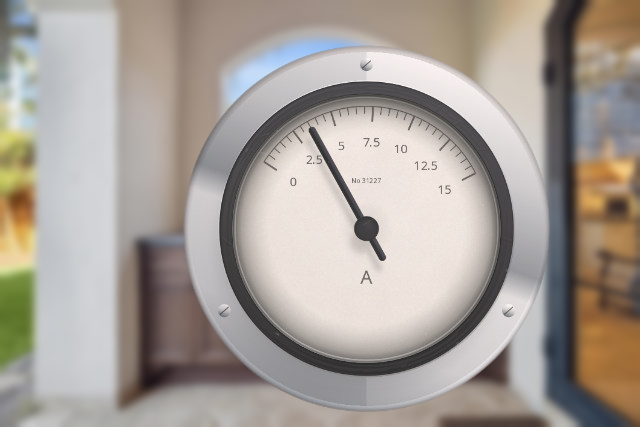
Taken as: value=3.5 unit=A
